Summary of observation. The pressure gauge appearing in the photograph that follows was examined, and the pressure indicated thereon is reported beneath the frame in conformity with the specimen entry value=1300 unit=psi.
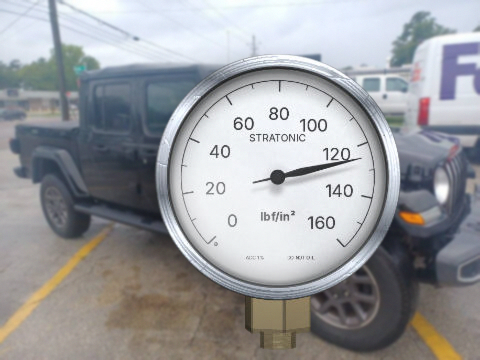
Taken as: value=125 unit=psi
